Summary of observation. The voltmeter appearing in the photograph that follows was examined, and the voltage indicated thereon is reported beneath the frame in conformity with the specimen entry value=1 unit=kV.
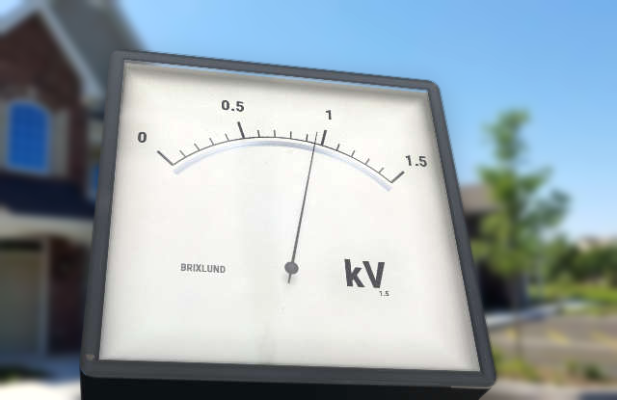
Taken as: value=0.95 unit=kV
